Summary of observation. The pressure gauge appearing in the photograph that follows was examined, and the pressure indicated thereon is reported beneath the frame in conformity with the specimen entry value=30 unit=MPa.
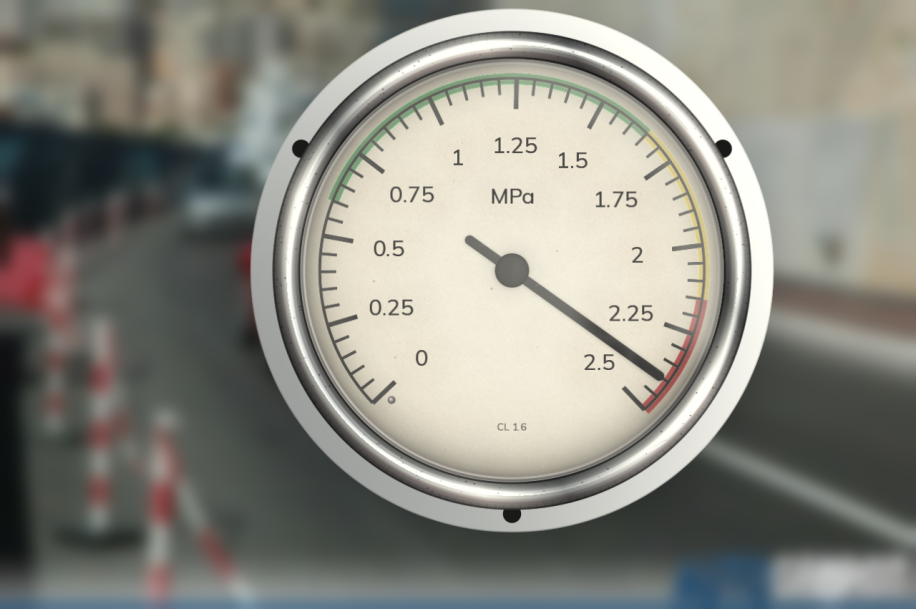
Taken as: value=2.4 unit=MPa
